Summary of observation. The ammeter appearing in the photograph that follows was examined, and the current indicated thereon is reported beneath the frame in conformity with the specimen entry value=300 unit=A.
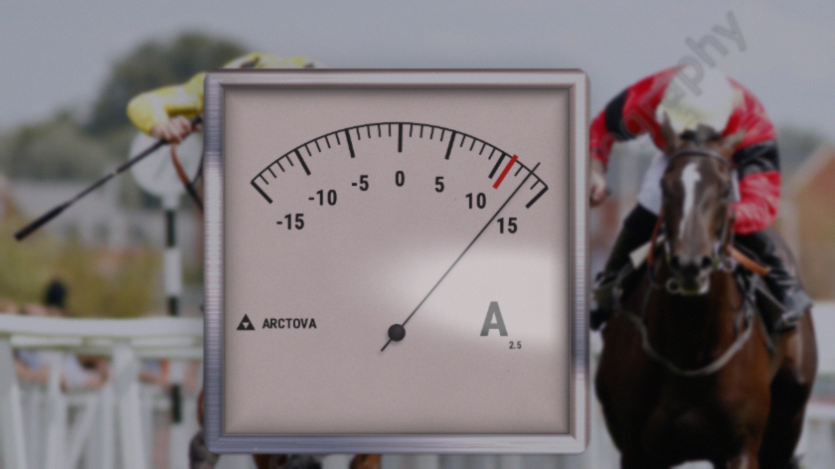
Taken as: value=13 unit=A
